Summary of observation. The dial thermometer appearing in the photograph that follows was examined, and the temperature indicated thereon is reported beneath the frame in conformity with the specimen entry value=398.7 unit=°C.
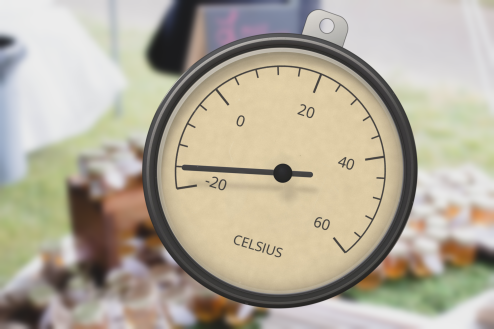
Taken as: value=-16 unit=°C
